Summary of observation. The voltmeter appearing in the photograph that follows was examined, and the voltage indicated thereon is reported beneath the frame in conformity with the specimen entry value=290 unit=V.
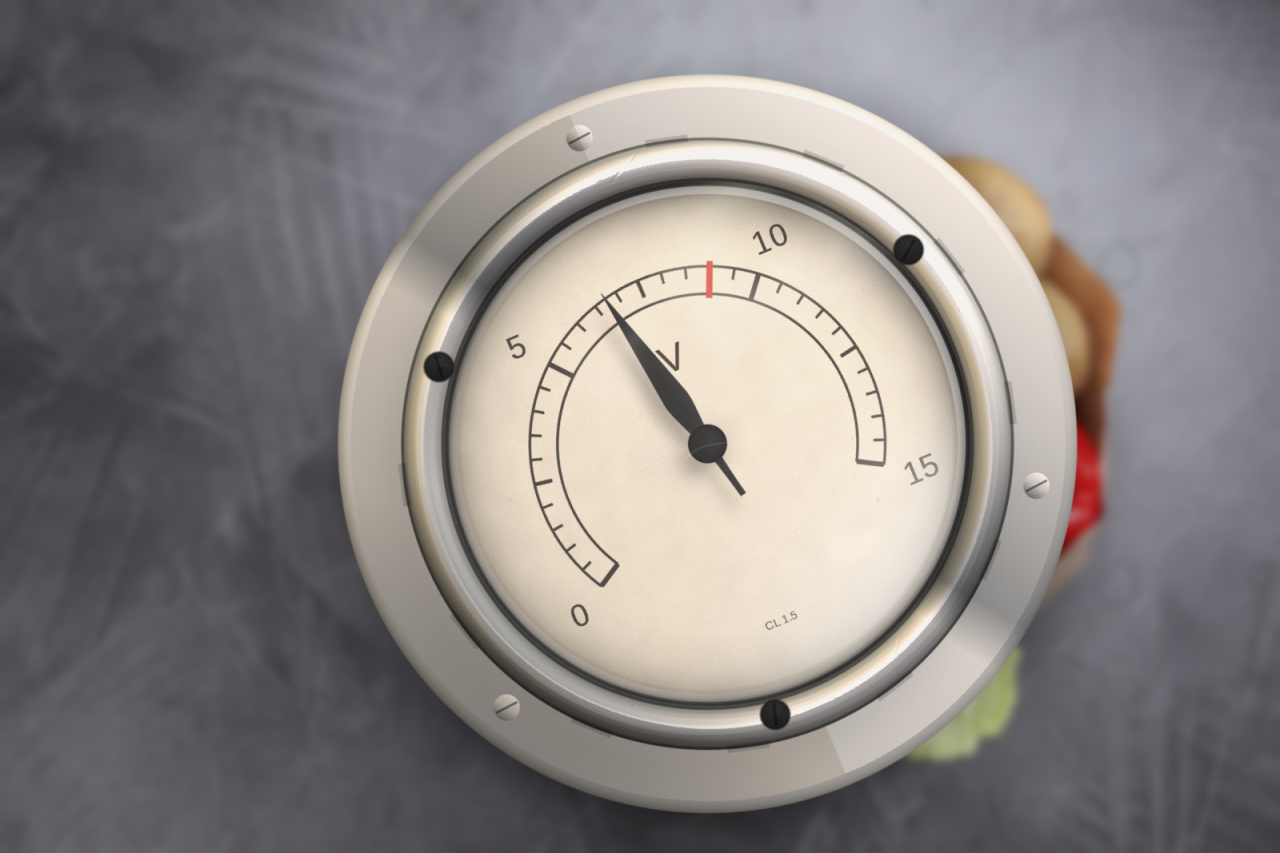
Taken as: value=6.75 unit=V
